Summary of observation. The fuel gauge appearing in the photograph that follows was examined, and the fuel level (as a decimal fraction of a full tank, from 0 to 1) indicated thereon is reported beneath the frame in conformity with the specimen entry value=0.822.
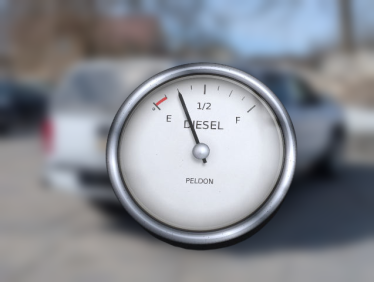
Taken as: value=0.25
